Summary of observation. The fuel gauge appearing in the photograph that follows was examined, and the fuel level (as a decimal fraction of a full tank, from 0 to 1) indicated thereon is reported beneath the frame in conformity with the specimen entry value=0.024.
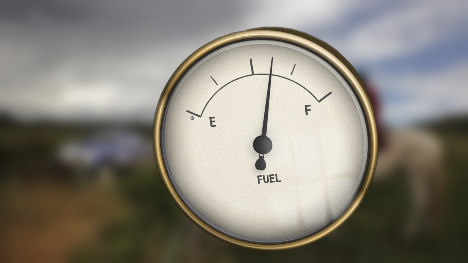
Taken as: value=0.625
